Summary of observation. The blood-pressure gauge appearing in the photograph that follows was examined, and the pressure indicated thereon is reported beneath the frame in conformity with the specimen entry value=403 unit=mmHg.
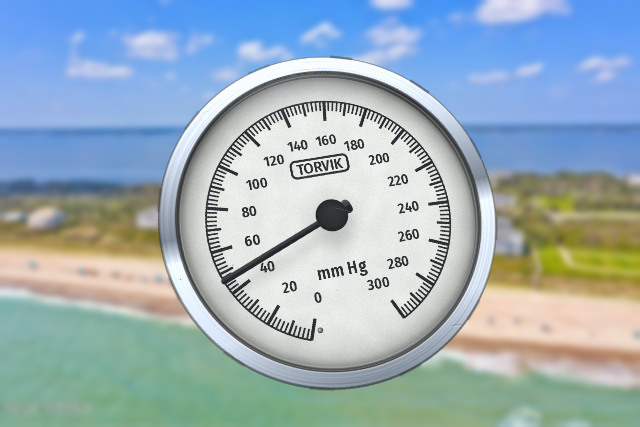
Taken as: value=46 unit=mmHg
